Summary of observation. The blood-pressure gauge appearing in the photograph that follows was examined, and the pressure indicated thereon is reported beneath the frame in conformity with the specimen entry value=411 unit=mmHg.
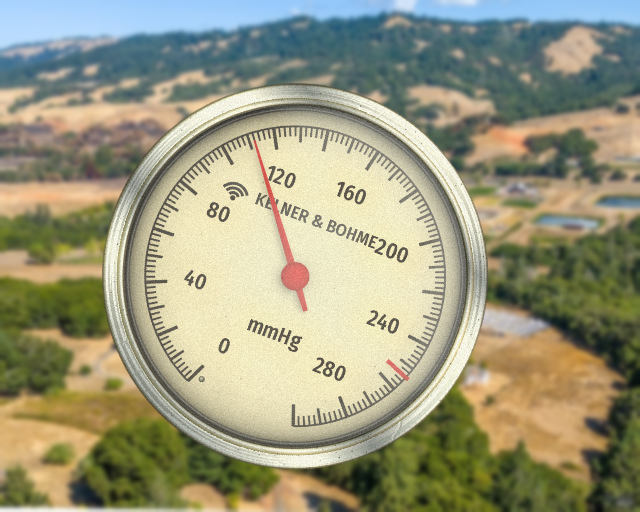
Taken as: value=112 unit=mmHg
